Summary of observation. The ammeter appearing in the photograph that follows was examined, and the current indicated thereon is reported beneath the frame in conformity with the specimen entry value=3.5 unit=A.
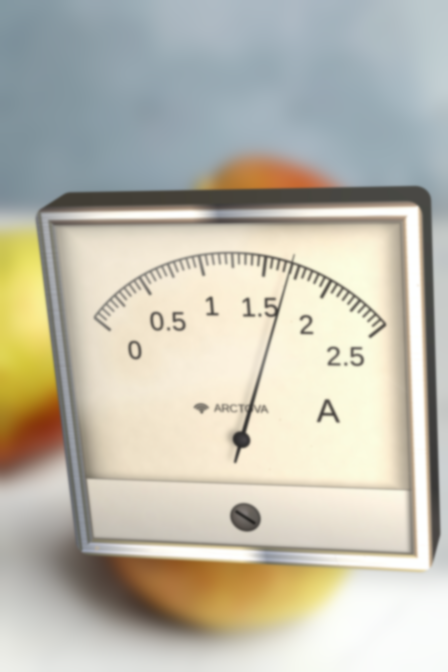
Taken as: value=1.7 unit=A
